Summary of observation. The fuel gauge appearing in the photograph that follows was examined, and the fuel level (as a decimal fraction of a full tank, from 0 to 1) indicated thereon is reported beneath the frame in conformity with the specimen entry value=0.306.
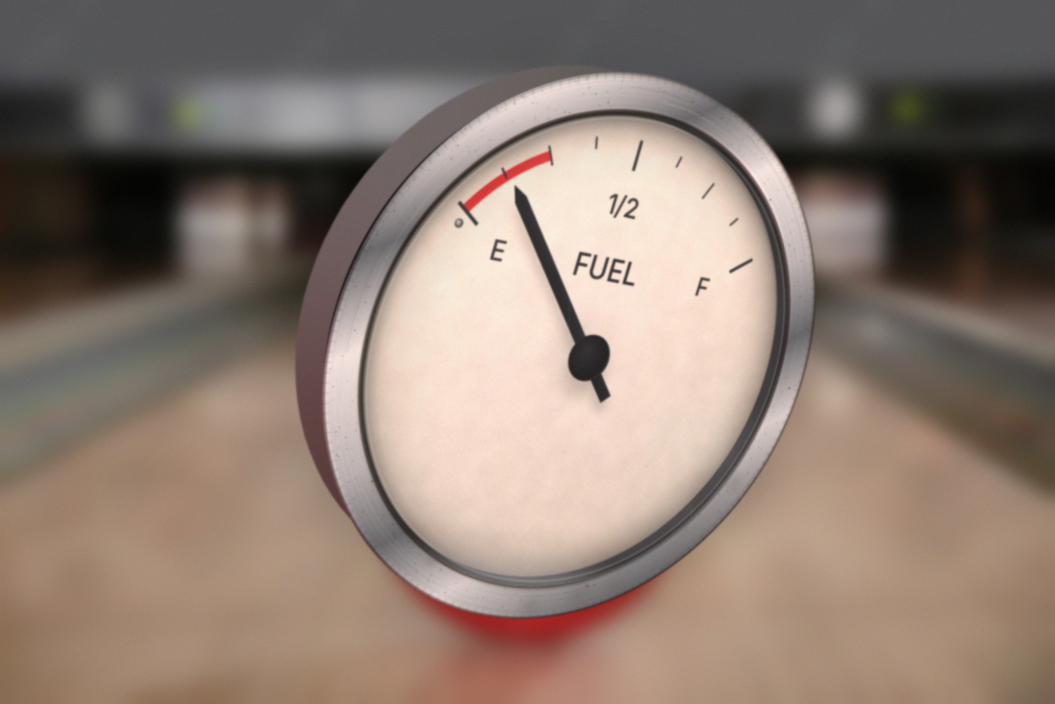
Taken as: value=0.125
